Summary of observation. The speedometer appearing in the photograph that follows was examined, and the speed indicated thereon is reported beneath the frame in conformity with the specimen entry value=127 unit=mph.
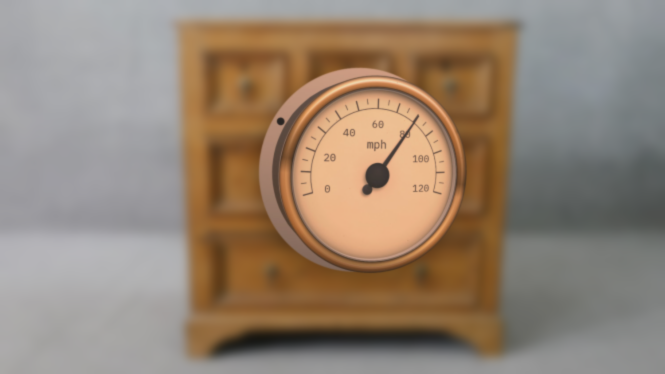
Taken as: value=80 unit=mph
